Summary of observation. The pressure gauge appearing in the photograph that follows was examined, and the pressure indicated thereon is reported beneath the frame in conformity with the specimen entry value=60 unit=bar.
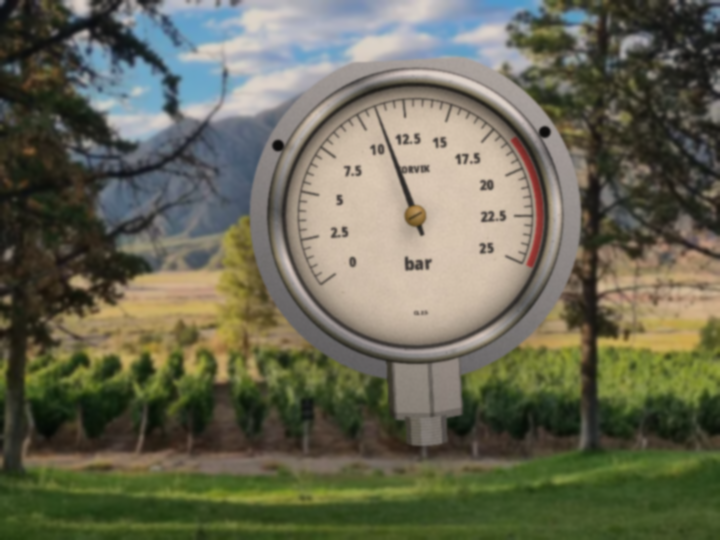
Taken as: value=11 unit=bar
